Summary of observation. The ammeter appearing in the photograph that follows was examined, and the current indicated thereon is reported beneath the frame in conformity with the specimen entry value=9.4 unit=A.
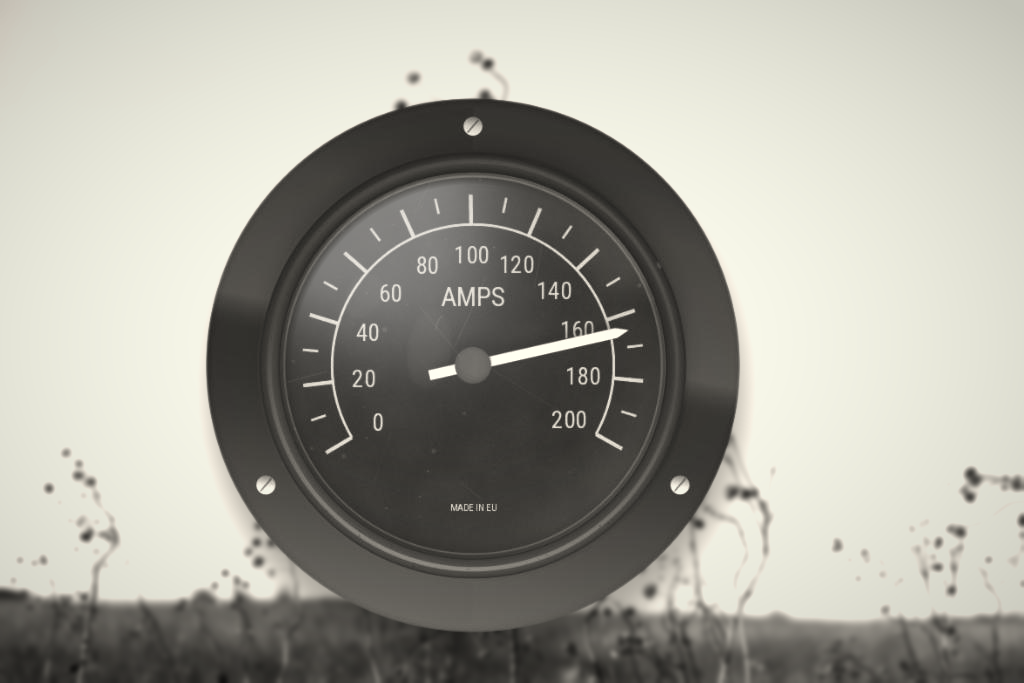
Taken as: value=165 unit=A
